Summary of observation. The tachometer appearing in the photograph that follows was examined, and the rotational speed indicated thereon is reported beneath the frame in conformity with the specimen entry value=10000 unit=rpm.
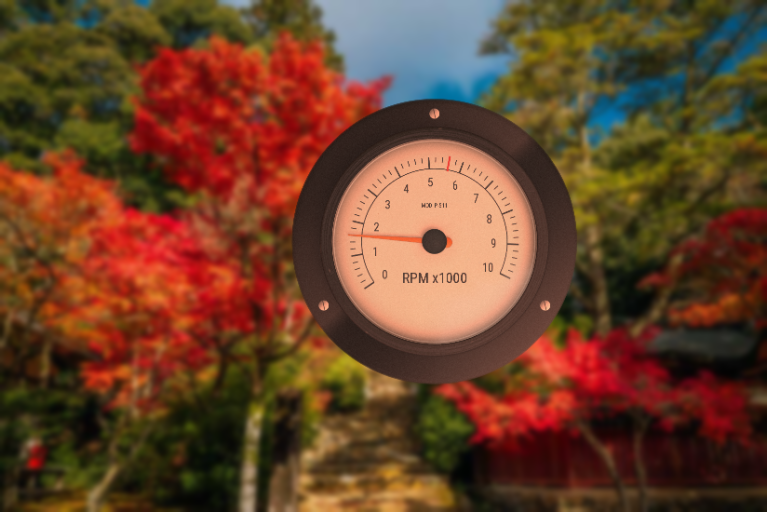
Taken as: value=1600 unit=rpm
